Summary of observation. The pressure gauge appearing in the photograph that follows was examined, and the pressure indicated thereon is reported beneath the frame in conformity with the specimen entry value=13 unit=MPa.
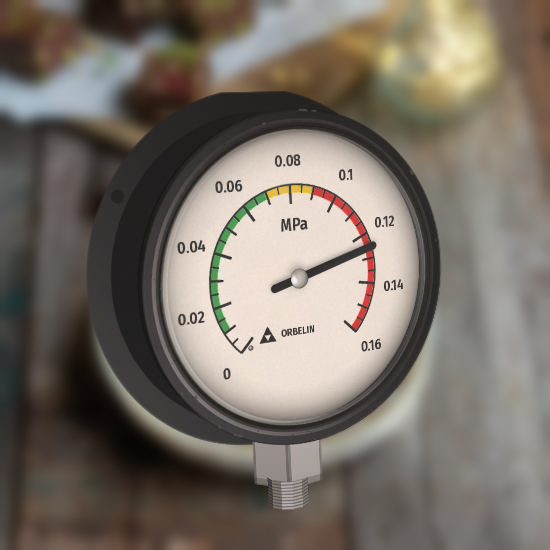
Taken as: value=0.125 unit=MPa
